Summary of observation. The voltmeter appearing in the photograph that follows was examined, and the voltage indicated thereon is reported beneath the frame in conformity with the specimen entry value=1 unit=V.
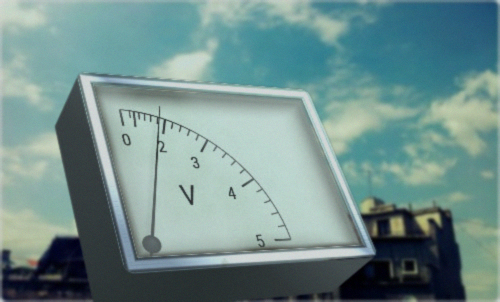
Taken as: value=1.8 unit=V
